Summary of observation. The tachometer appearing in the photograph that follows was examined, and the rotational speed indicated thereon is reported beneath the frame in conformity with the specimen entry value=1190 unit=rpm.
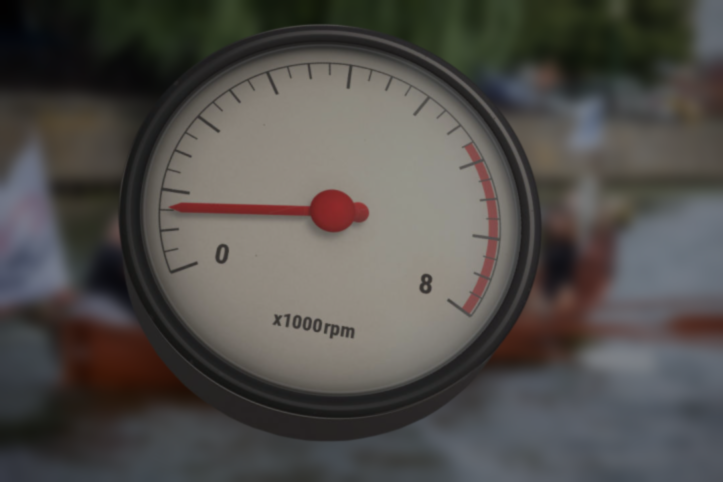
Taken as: value=750 unit=rpm
